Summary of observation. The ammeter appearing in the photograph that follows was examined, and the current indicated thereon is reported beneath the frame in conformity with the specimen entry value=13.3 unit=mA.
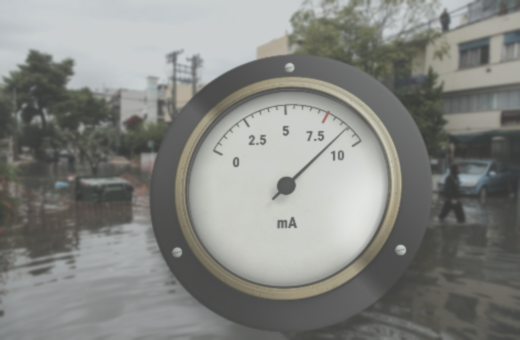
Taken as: value=9 unit=mA
